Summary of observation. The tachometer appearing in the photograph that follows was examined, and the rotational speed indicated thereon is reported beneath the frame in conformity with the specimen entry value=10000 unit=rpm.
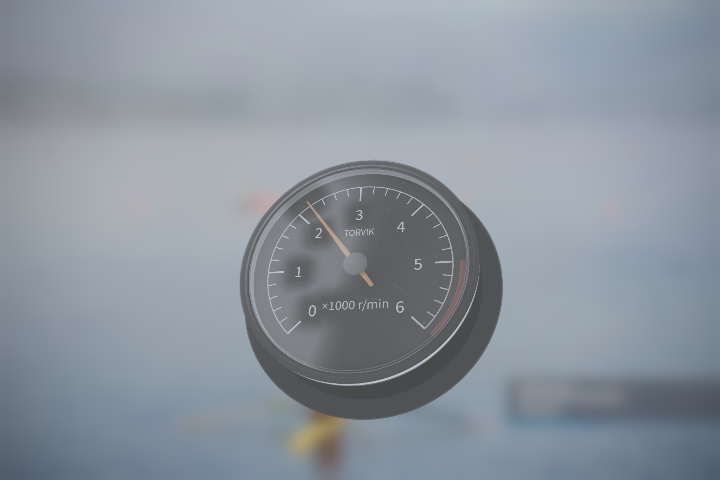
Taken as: value=2200 unit=rpm
